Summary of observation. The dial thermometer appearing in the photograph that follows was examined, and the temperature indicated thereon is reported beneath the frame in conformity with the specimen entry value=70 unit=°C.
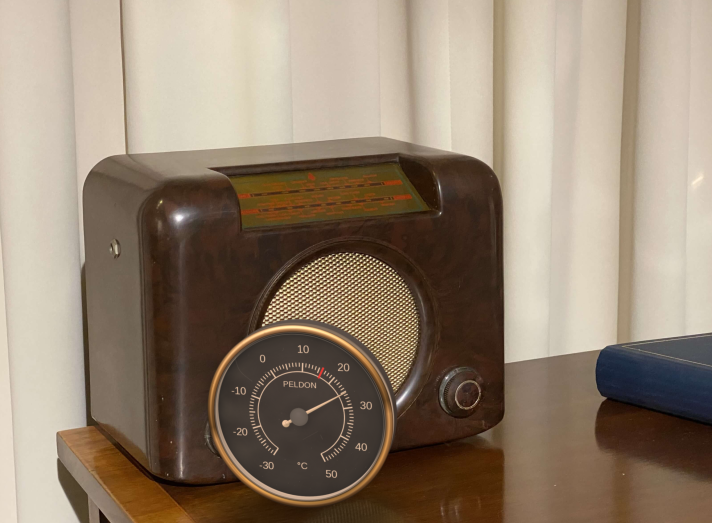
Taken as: value=25 unit=°C
